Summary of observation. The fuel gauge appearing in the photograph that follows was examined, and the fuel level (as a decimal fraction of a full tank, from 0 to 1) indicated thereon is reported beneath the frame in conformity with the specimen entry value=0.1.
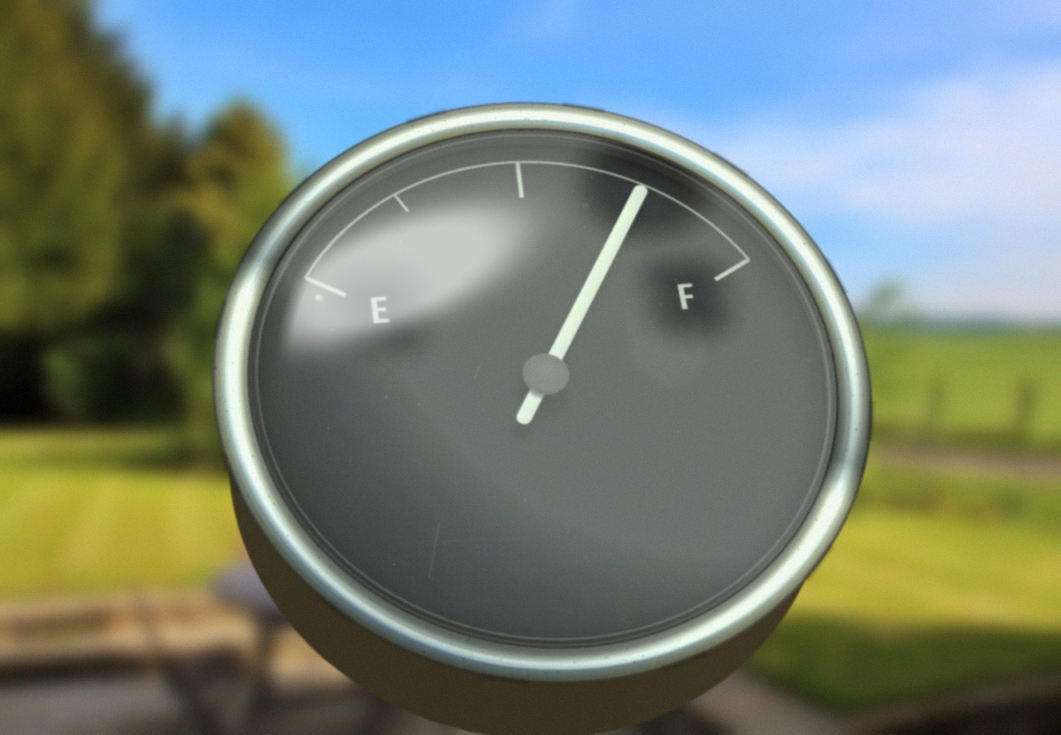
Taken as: value=0.75
